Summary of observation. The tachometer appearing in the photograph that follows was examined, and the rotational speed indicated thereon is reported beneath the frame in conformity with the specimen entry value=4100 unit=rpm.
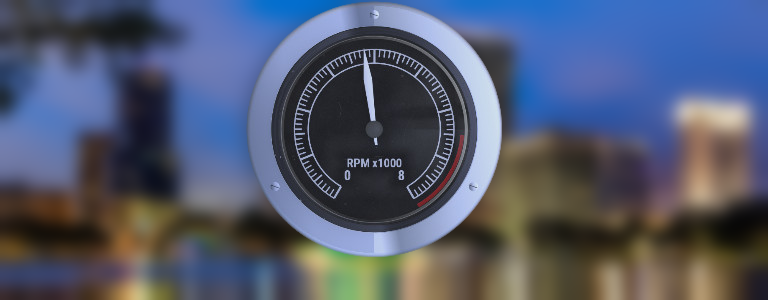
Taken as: value=3800 unit=rpm
